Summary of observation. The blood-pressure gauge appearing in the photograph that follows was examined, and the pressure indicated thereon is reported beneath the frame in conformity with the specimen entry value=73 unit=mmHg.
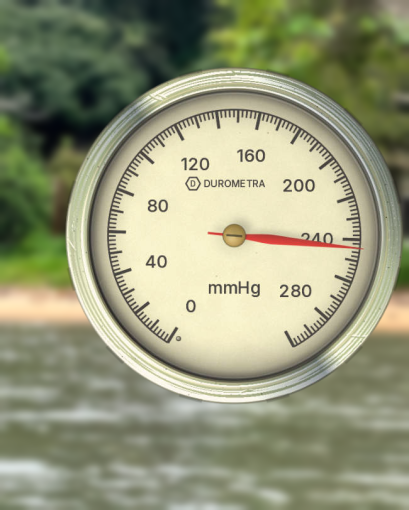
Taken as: value=244 unit=mmHg
